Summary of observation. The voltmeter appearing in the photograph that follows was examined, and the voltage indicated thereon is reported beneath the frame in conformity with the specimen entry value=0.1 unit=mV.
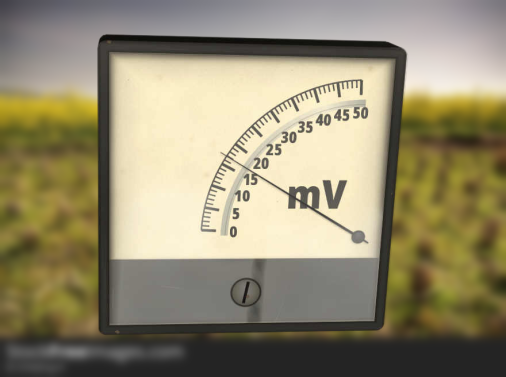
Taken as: value=17 unit=mV
